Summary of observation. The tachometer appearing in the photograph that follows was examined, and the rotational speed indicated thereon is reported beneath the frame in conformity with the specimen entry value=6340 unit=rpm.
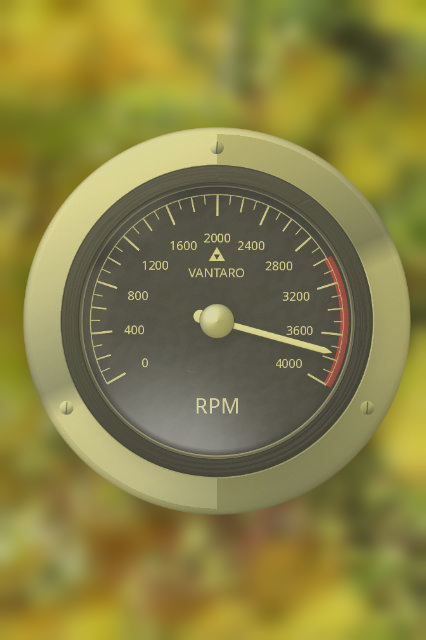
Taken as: value=3750 unit=rpm
